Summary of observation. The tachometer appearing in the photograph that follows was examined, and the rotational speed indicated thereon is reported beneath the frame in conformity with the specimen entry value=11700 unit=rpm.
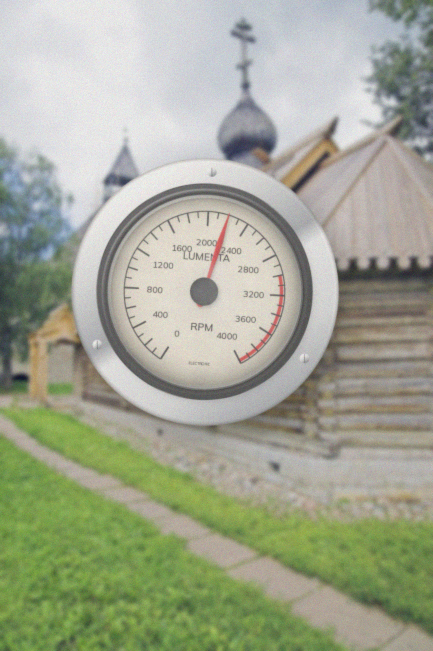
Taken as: value=2200 unit=rpm
